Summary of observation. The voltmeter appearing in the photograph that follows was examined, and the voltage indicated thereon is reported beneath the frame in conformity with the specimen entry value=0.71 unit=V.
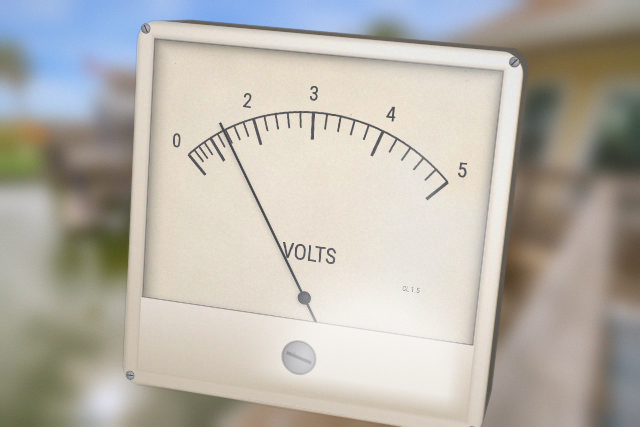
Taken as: value=1.4 unit=V
